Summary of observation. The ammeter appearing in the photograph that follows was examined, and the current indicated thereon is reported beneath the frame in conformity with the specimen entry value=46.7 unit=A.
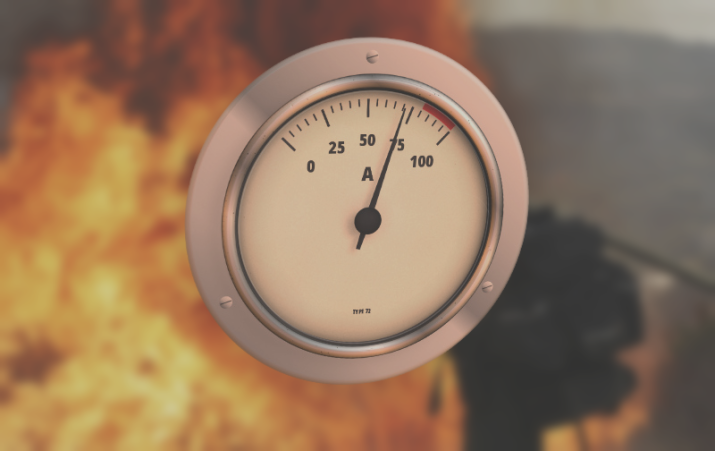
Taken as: value=70 unit=A
